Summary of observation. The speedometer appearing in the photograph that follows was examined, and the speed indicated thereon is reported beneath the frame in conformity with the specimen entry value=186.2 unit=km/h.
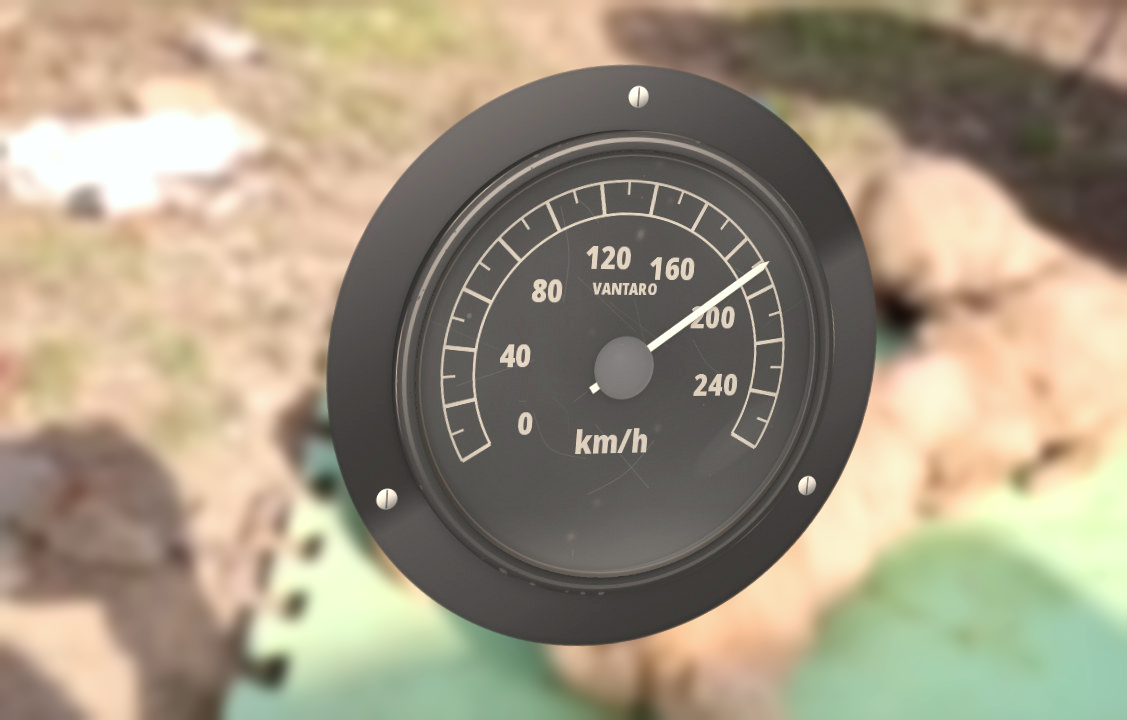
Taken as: value=190 unit=km/h
